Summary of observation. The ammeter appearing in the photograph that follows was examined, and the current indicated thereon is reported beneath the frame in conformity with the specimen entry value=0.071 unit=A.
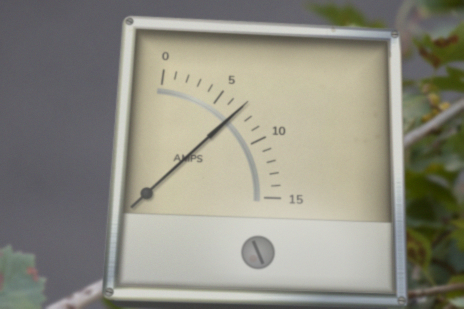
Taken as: value=7 unit=A
